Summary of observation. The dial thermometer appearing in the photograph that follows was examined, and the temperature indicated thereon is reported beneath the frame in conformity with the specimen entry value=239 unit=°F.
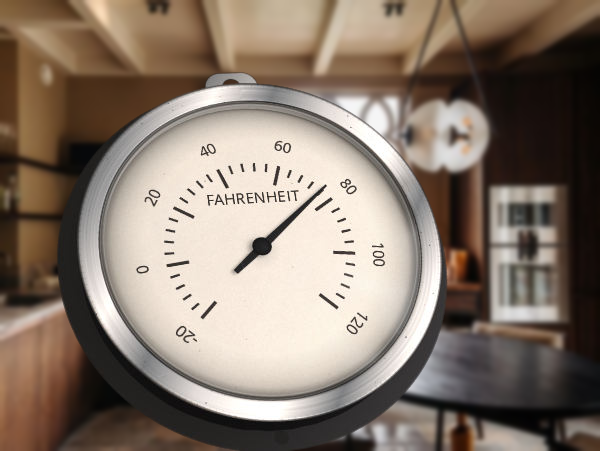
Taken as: value=76 unit=°F
